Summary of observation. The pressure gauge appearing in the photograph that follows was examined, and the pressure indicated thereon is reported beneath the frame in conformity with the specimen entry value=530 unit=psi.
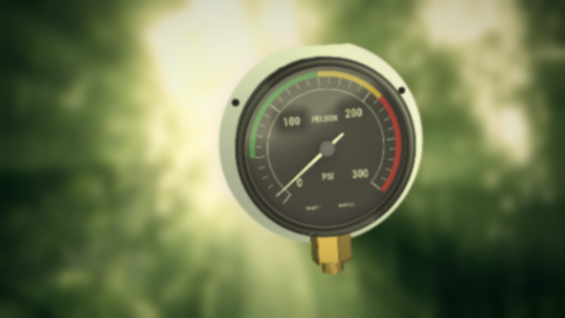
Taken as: value=10 unit=psi
